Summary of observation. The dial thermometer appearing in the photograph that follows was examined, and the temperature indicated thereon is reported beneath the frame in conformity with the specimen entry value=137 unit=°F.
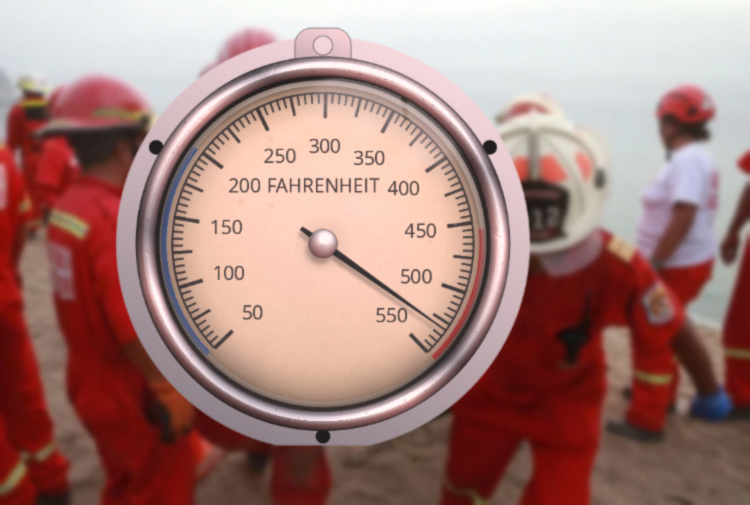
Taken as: value=530 unit=°F
